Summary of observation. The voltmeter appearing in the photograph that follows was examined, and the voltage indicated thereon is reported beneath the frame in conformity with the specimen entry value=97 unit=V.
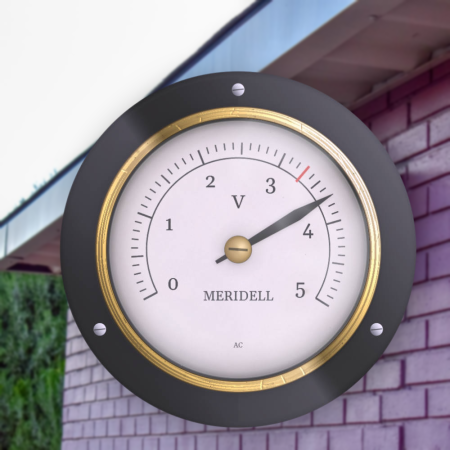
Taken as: value=3.7 unit=V
